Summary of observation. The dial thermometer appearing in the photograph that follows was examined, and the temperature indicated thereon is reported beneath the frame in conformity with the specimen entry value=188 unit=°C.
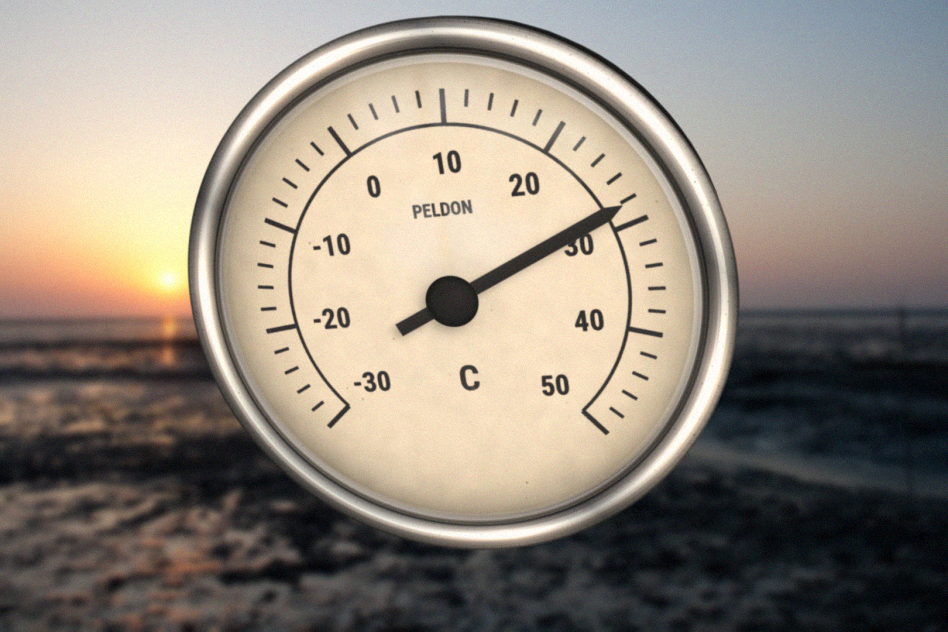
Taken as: value=28 unit=°C
